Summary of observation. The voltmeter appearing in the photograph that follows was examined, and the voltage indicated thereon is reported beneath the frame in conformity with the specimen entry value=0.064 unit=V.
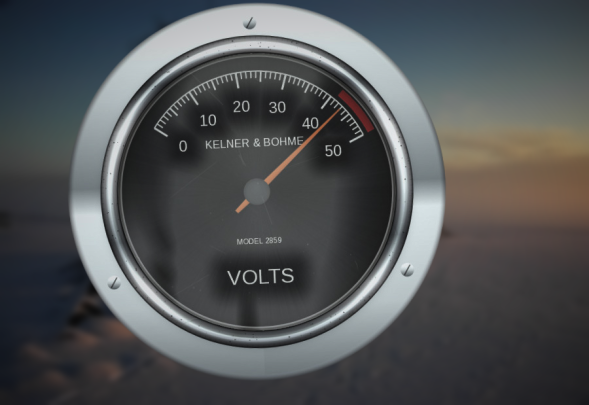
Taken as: value=43 unit=V
